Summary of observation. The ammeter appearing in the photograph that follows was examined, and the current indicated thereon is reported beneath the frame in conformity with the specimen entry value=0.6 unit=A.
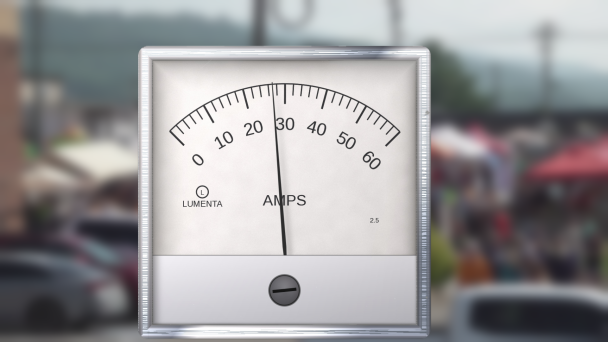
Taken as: value=27 unit=A
